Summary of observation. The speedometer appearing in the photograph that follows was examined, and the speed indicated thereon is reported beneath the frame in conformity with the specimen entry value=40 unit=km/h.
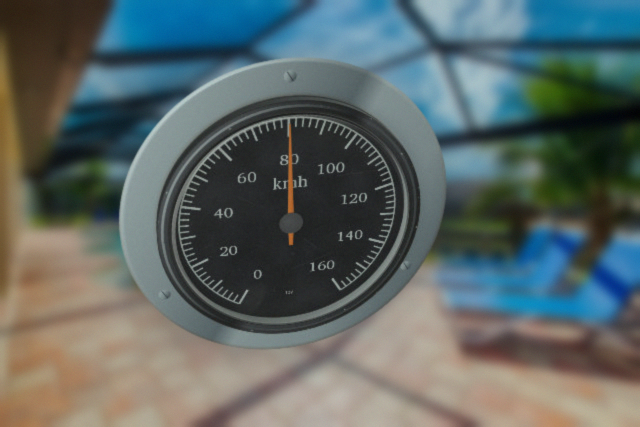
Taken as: value=80 unit=km/h
